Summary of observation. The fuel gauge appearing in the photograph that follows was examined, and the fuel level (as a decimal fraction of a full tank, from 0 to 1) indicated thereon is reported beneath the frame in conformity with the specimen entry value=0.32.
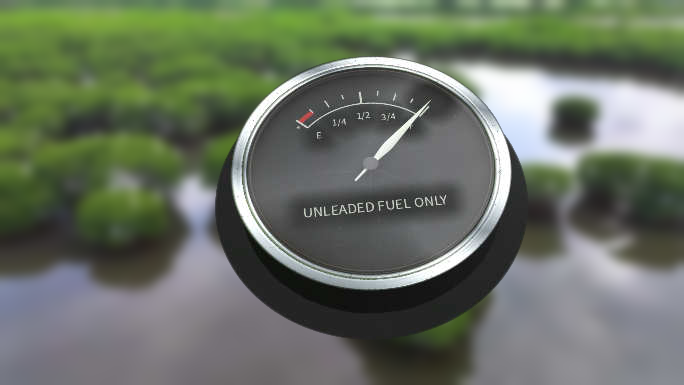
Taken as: value=1
